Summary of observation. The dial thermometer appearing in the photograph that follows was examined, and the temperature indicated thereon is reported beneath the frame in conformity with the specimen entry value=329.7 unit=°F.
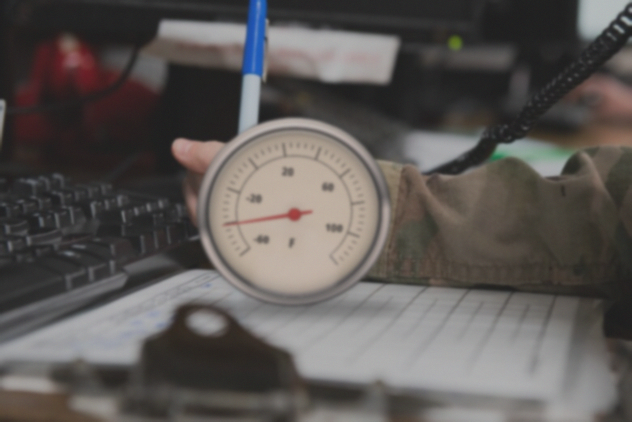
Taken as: value=-40 unit=°F
